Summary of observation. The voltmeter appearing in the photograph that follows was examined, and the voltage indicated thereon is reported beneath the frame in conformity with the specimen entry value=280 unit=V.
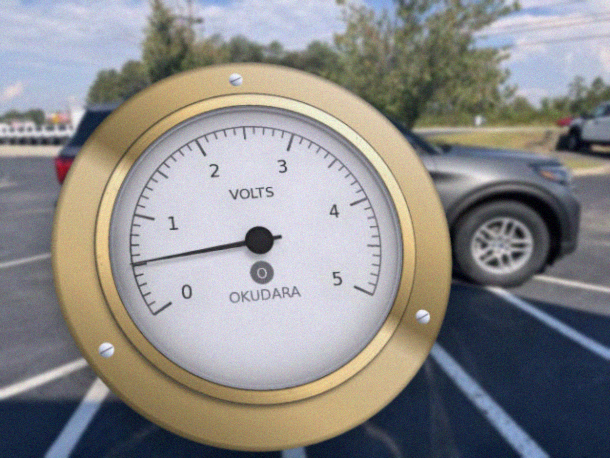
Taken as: value=0.5 unit=V
